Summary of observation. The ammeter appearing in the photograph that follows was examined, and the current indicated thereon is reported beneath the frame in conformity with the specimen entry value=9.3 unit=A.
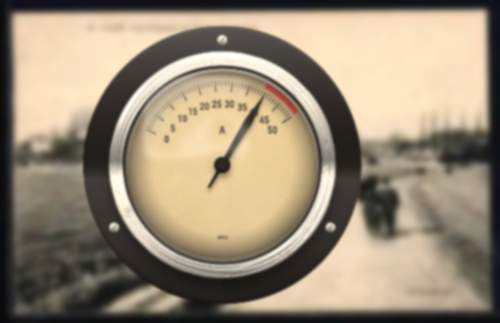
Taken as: value=40 unit=A
